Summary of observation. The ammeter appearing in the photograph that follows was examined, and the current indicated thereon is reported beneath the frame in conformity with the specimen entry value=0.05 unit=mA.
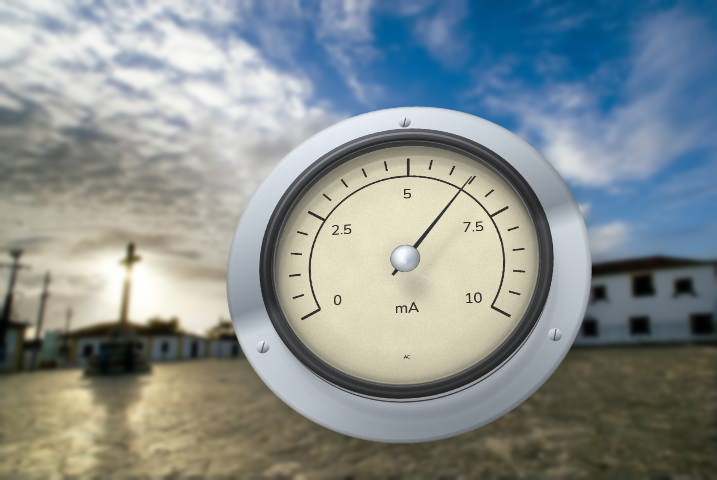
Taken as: value=6.5 unit=mA
